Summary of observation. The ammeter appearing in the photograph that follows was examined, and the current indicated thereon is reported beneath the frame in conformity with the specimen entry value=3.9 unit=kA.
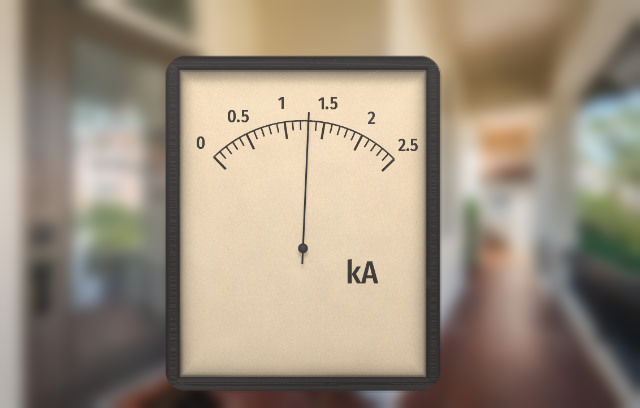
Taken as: value=1.3 unit=kA
